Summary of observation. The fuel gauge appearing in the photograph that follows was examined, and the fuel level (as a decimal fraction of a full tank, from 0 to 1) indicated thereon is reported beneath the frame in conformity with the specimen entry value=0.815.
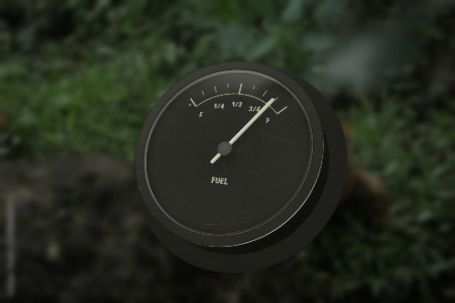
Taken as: value=0.875
